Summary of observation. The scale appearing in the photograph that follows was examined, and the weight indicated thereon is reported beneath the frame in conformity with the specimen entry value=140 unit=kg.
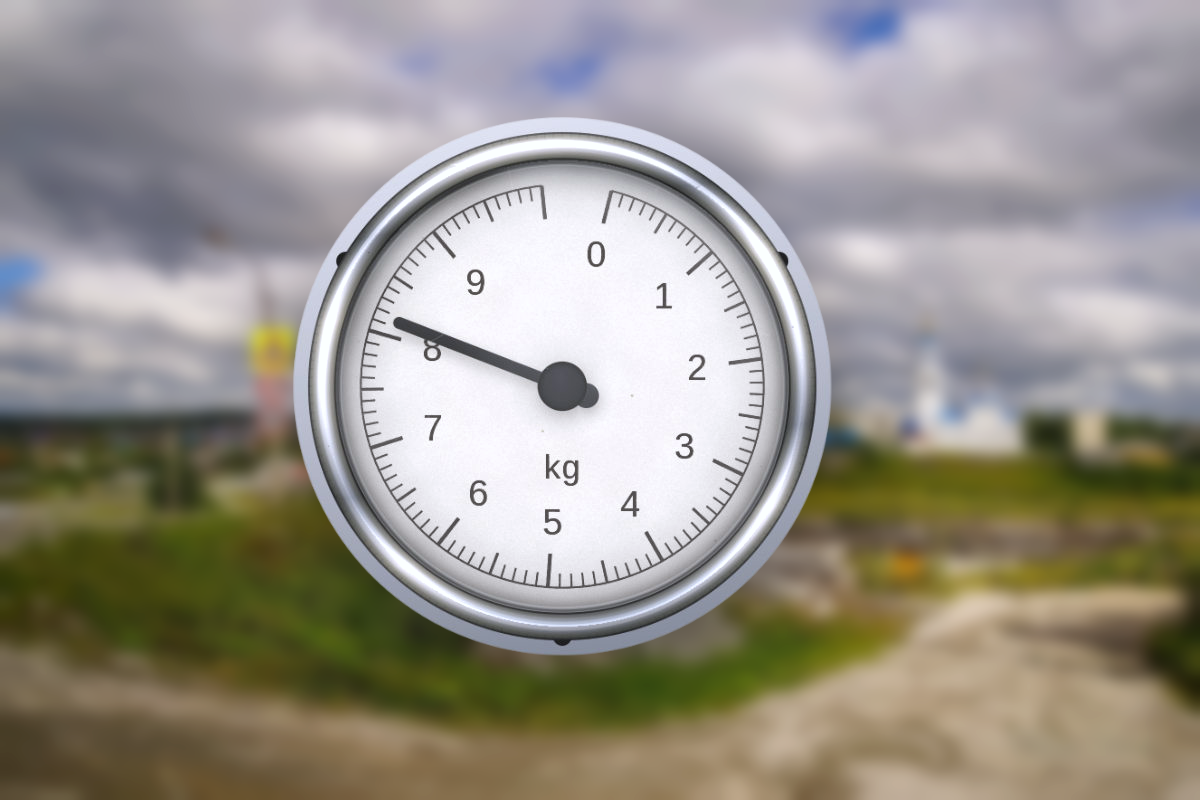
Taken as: value=8.15 unit=kg
